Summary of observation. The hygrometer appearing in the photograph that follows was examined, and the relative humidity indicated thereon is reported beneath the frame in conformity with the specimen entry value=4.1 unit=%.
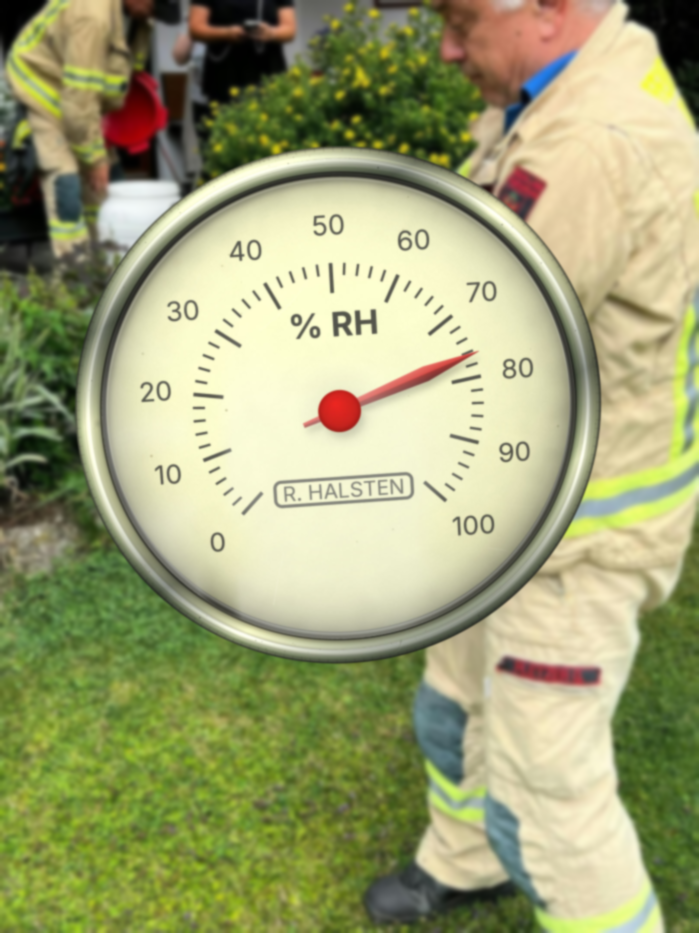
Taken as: value=76 unit=%
